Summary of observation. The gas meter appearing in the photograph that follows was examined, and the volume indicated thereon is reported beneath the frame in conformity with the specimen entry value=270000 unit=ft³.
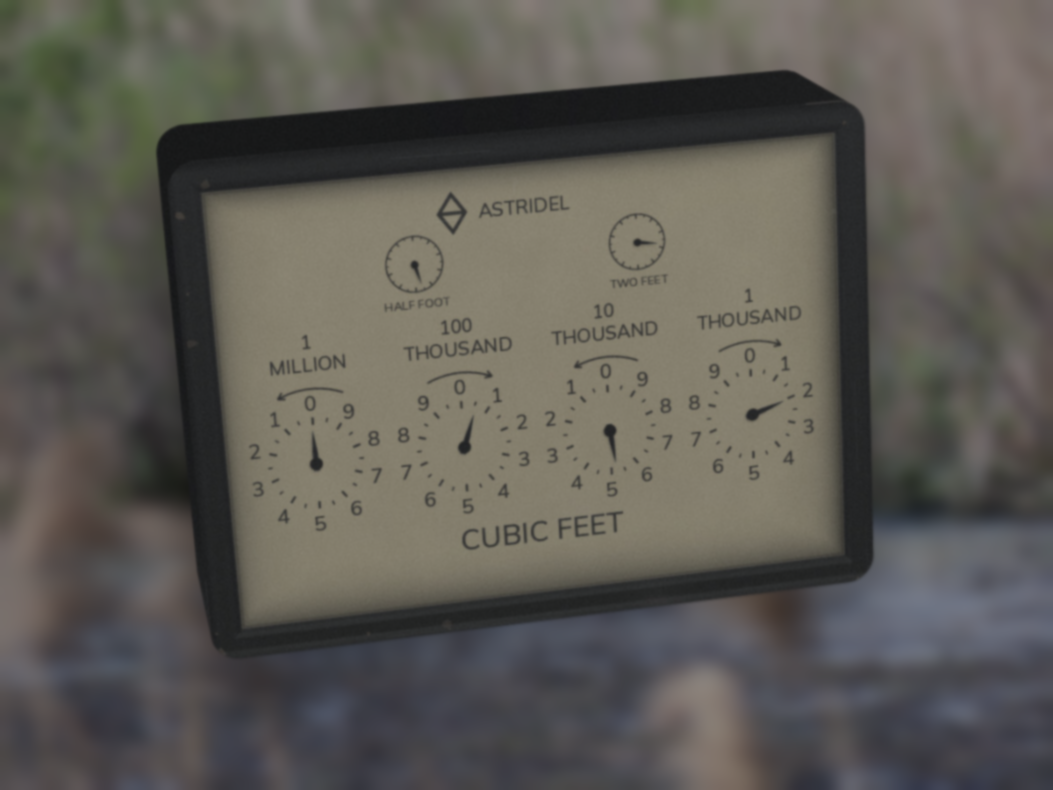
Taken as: value=5200 unit=ft³
